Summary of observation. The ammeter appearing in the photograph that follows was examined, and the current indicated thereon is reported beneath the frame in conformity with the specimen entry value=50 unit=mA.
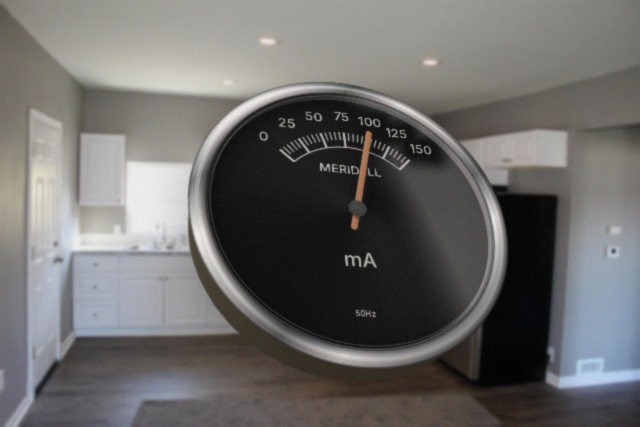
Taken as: value=100 unit=mA
